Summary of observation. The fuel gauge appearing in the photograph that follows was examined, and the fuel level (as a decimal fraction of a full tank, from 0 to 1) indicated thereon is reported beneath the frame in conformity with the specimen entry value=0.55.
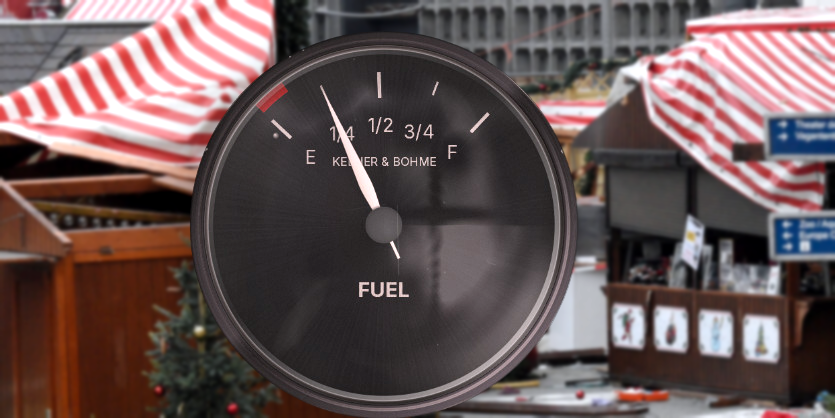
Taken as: value=0.25
